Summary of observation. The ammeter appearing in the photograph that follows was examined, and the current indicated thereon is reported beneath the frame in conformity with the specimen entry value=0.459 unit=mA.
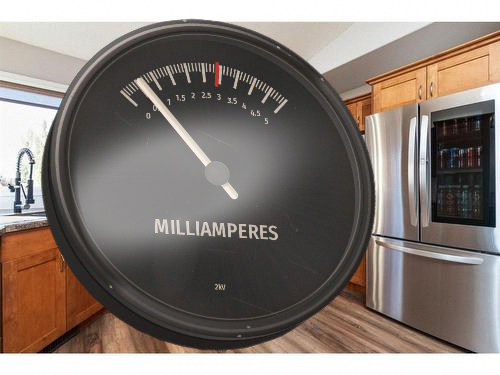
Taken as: value=0.5 unit=mA
